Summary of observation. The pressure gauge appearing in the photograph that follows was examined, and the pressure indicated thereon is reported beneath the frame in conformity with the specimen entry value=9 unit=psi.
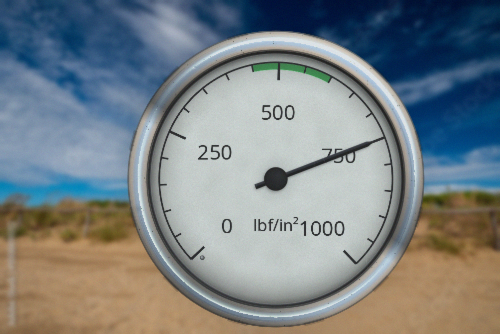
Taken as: value=750 unit=psi
